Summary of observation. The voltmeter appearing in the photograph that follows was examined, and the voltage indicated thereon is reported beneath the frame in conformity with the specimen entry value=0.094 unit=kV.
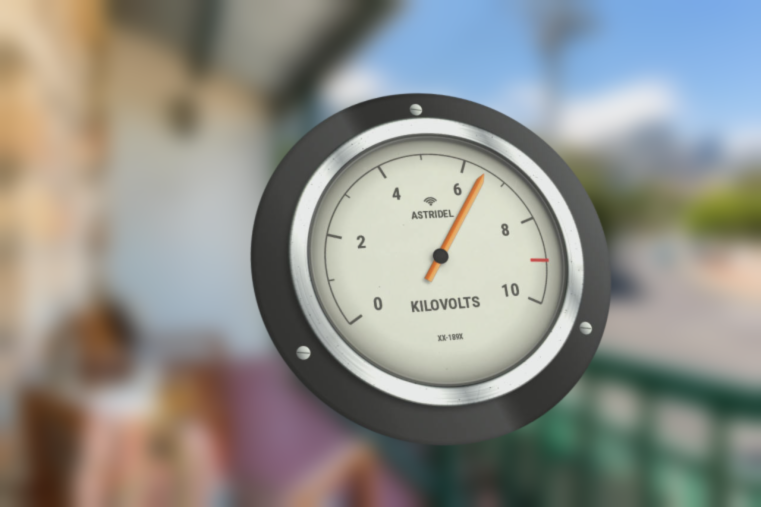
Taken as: value=6.5 unit=kV
